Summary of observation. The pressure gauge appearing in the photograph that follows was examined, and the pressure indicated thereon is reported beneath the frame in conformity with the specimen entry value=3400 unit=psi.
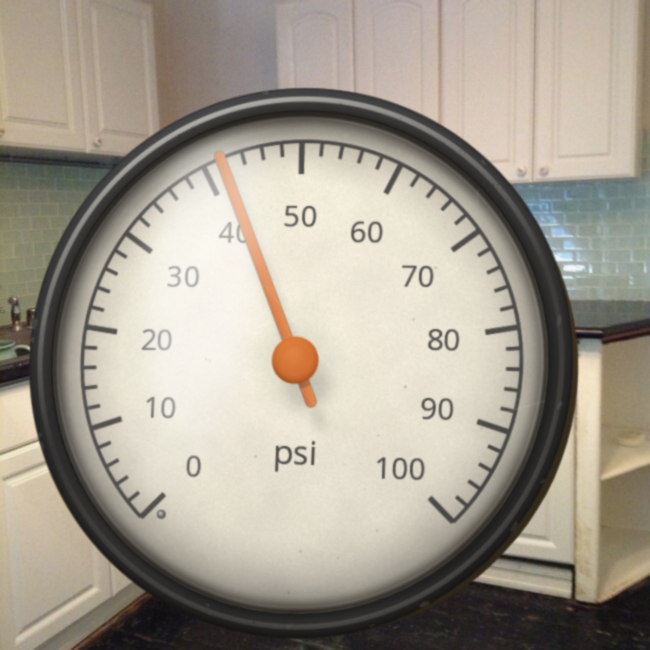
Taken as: value=42 unit=psi
